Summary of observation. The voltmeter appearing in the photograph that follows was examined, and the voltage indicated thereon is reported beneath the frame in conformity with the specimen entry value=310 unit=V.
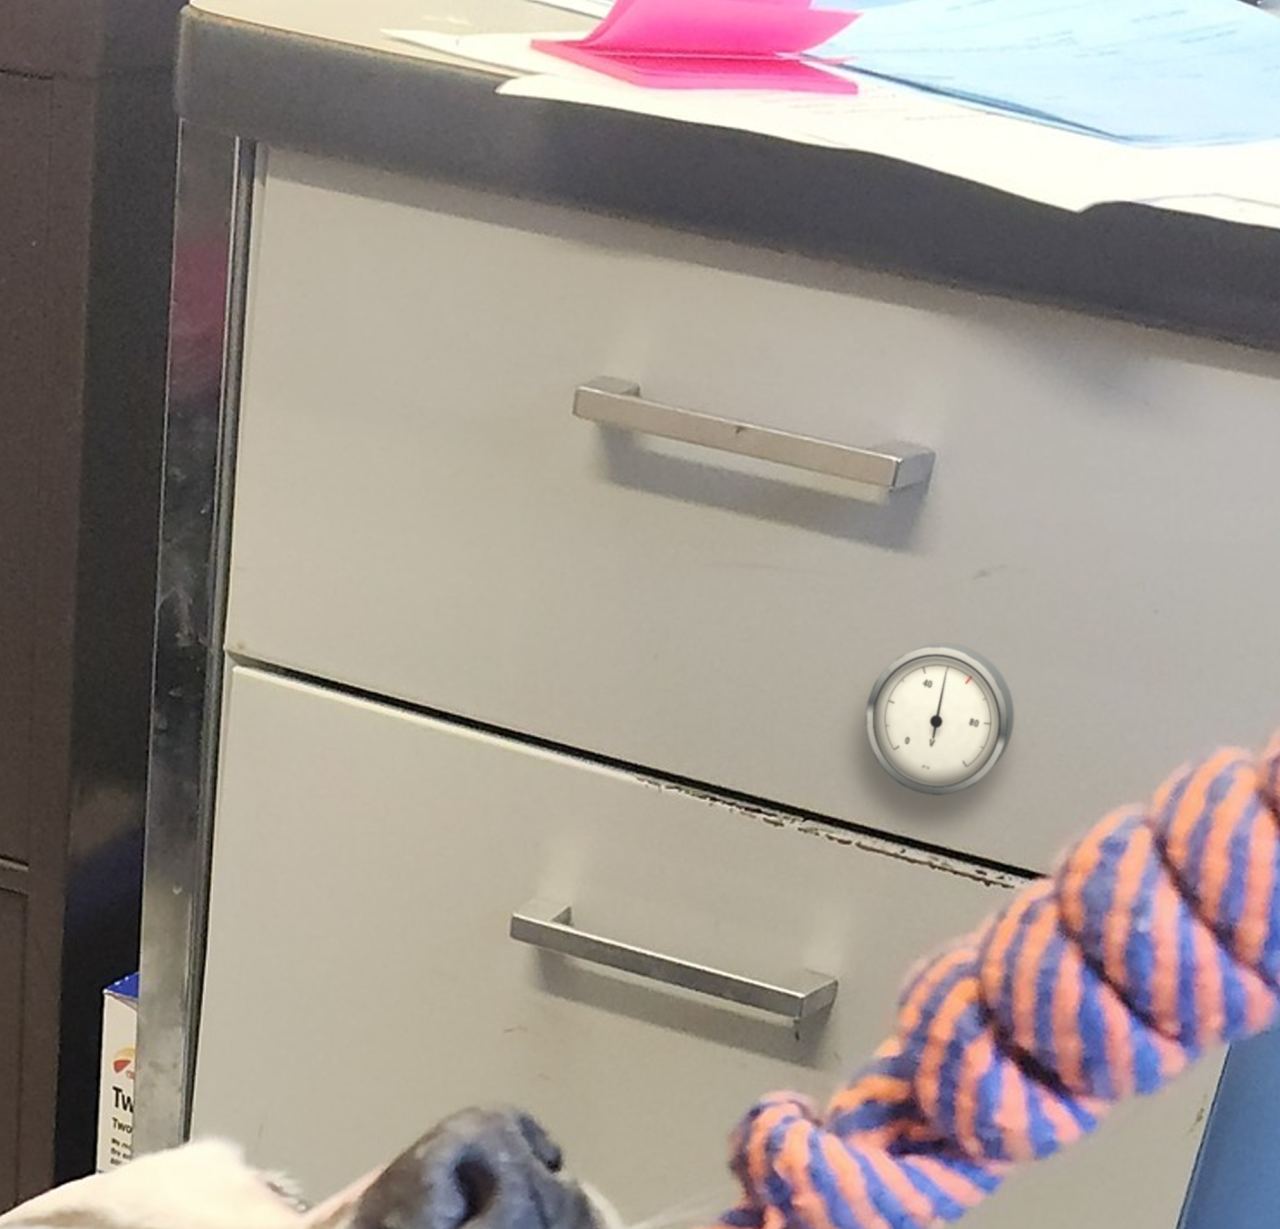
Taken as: value=50 unit=V
